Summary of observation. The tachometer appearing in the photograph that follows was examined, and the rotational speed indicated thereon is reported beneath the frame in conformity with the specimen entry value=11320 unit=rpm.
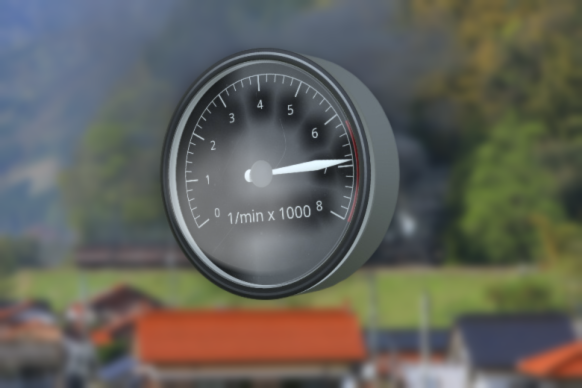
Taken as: value=6900 unit=rpm
